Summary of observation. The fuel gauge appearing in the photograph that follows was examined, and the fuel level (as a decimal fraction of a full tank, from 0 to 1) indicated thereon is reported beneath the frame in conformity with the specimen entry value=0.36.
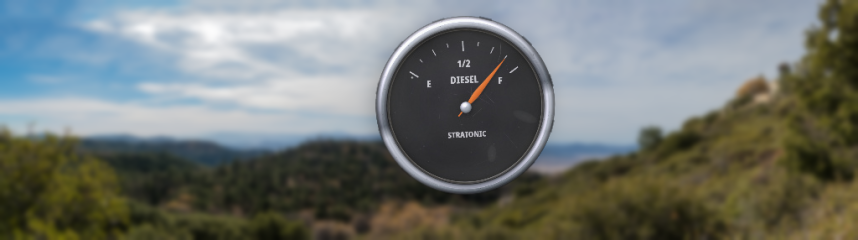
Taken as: value=0.875
